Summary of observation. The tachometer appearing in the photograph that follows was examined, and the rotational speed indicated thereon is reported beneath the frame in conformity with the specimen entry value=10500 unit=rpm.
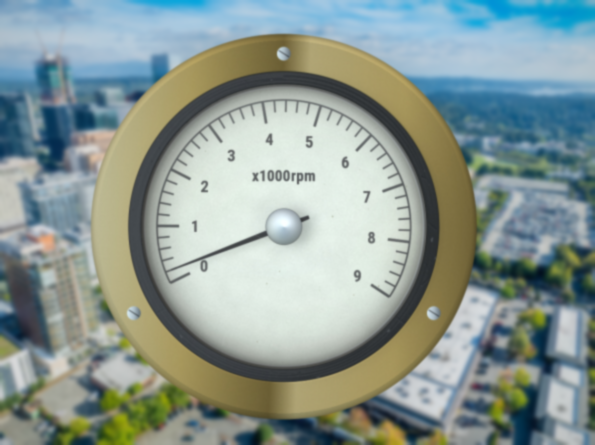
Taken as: value=200 unit=rpm
